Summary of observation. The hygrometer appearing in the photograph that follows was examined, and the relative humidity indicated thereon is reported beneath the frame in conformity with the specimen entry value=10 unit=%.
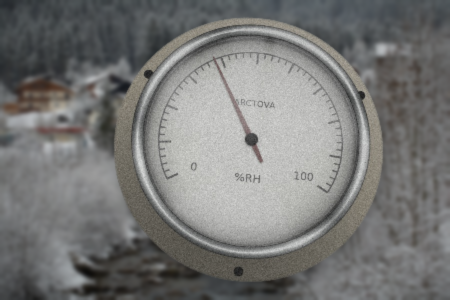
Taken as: value=38 unit=%
